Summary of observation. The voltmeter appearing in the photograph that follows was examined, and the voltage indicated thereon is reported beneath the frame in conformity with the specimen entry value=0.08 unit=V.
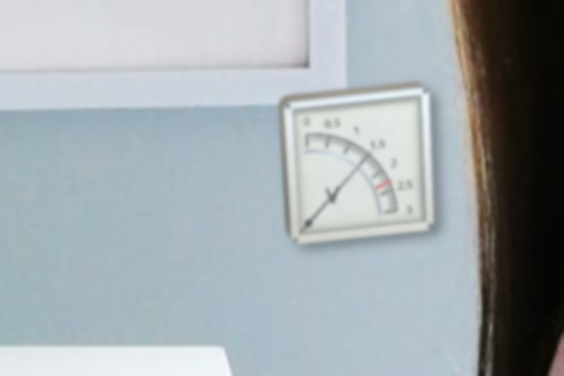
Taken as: value=1.5 unit=V
